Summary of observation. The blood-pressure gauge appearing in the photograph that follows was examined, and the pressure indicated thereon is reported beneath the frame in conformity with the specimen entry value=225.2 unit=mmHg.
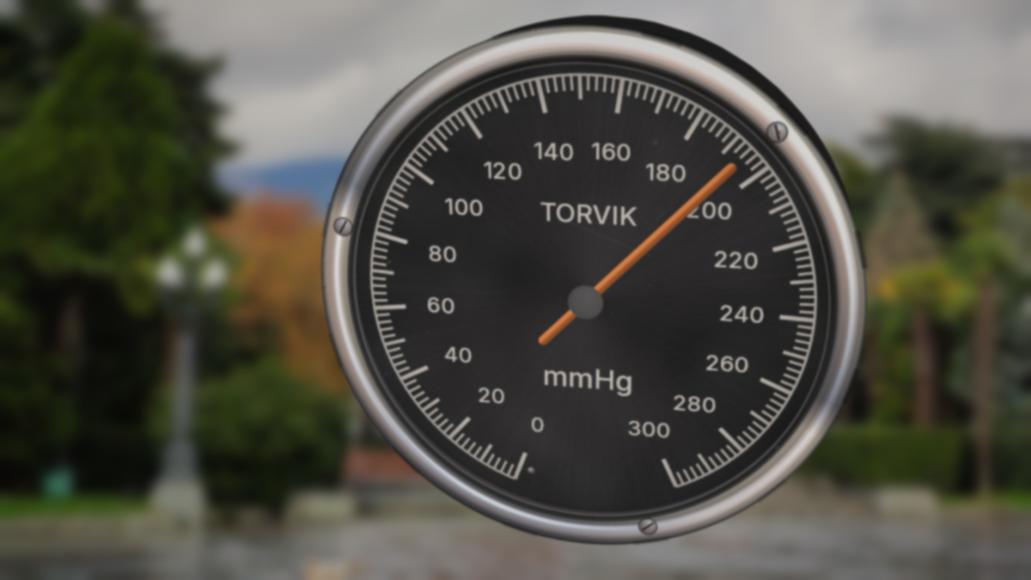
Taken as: value=194 unit=mmHg
